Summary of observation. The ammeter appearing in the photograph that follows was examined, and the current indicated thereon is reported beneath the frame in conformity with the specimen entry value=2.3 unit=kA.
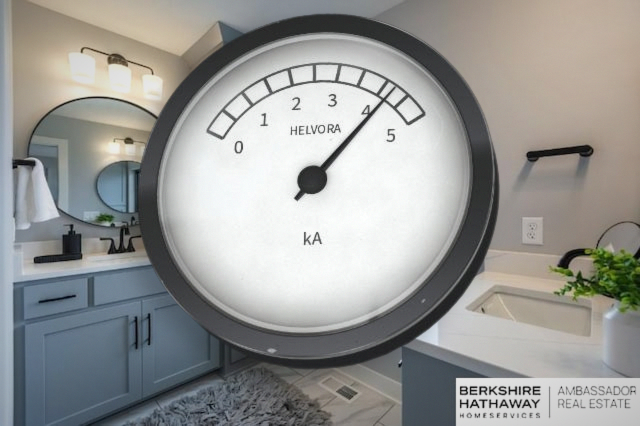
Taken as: value=4.25 unit=kA
